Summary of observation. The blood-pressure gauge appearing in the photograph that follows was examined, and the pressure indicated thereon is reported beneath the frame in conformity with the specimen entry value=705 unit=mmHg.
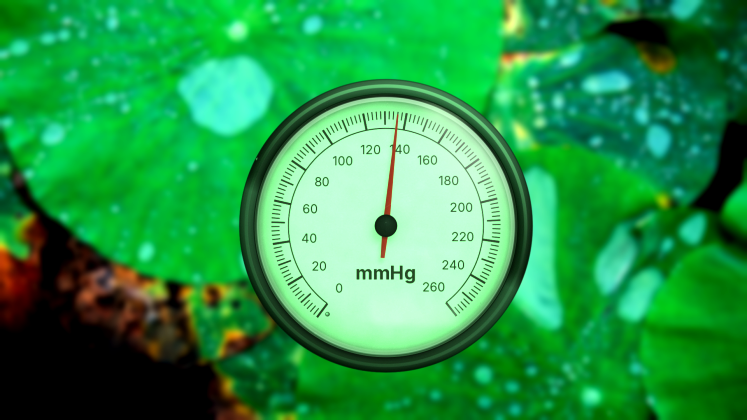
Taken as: value=136 unit=mmHg
